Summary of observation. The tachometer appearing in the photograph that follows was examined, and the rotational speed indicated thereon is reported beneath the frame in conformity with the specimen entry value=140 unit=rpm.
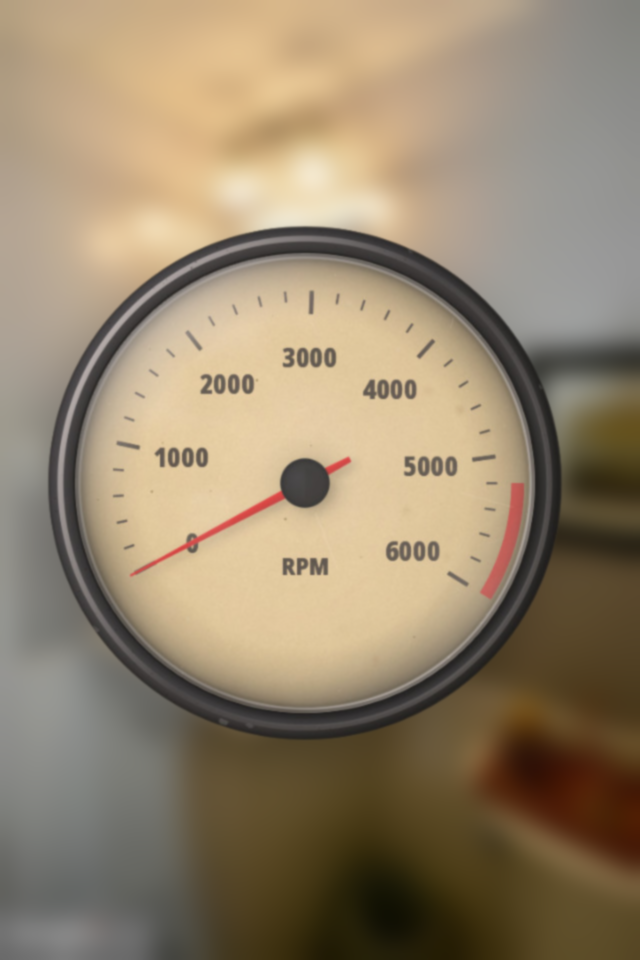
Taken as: value=0 unit=rpm
